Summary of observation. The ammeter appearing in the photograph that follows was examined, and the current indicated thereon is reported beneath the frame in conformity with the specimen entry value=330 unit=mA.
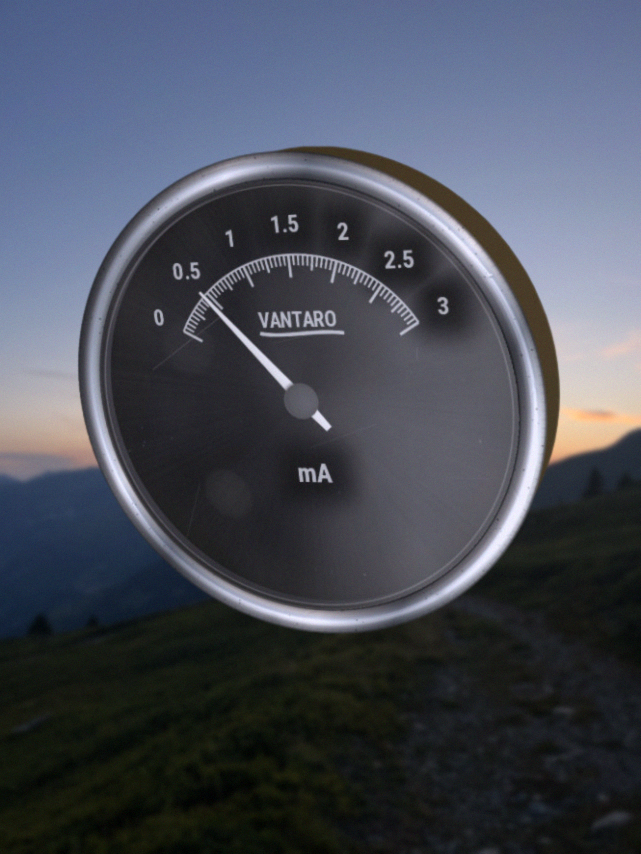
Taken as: value=0.5 unit=mA
